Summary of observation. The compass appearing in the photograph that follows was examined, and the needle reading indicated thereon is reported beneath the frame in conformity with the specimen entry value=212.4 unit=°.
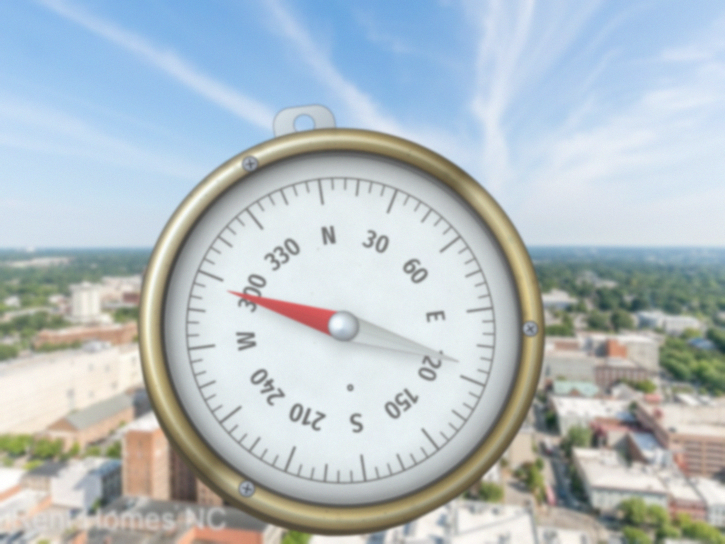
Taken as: value=295 unit=°
